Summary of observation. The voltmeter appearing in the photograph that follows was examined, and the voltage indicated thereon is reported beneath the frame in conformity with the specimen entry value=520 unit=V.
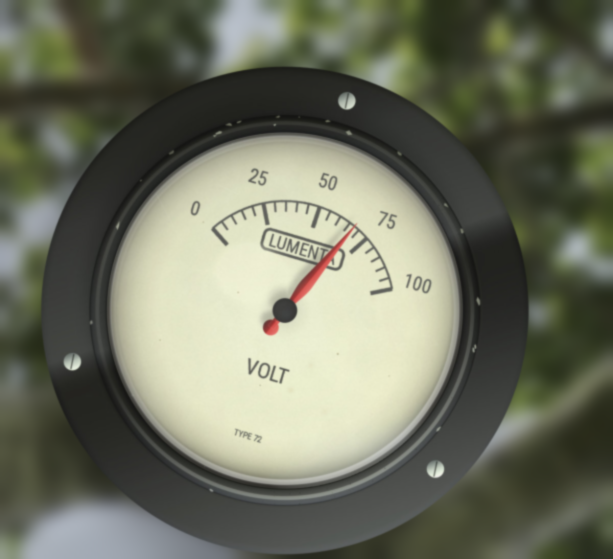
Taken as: value=67.5 unit=V
